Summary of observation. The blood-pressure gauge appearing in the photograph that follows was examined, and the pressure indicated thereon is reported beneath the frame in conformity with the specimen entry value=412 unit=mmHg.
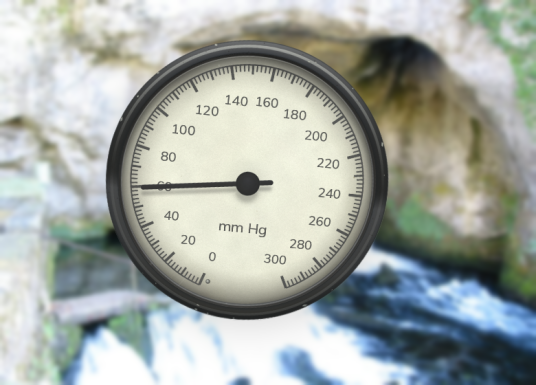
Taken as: value=60 unit=mmHg
